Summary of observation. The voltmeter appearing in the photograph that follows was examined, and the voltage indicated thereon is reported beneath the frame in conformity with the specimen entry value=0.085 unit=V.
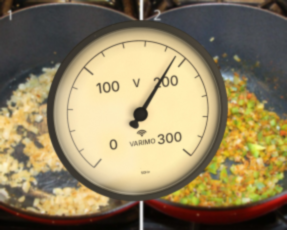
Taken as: value=190 unit=V
